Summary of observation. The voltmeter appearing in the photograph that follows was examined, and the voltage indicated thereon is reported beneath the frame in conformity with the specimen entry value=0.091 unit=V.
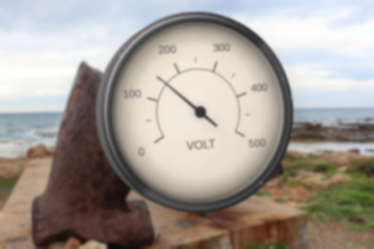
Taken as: value=150 unit=V
